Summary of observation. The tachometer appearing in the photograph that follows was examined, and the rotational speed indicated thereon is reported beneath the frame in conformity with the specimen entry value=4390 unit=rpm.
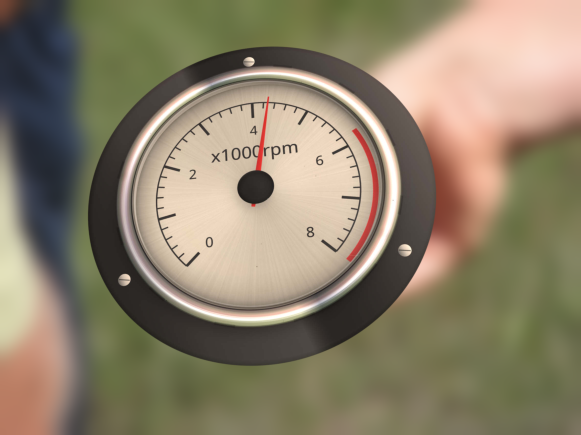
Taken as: value=4300 unit=rpm
